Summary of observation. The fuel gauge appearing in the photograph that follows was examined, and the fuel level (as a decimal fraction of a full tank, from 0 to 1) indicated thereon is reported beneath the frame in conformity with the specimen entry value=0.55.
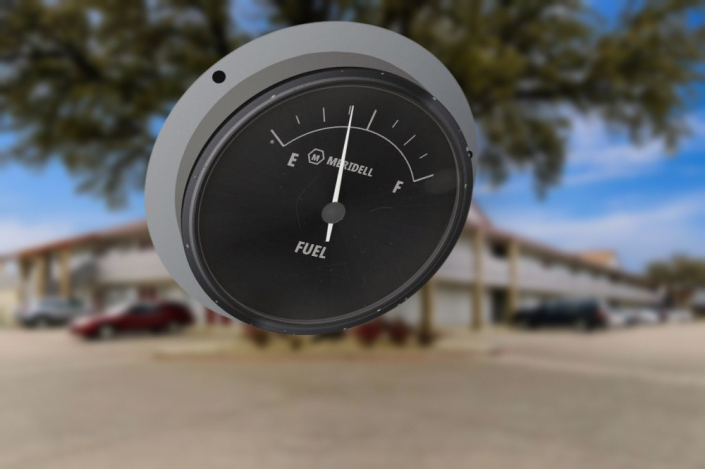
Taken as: value=0.375
